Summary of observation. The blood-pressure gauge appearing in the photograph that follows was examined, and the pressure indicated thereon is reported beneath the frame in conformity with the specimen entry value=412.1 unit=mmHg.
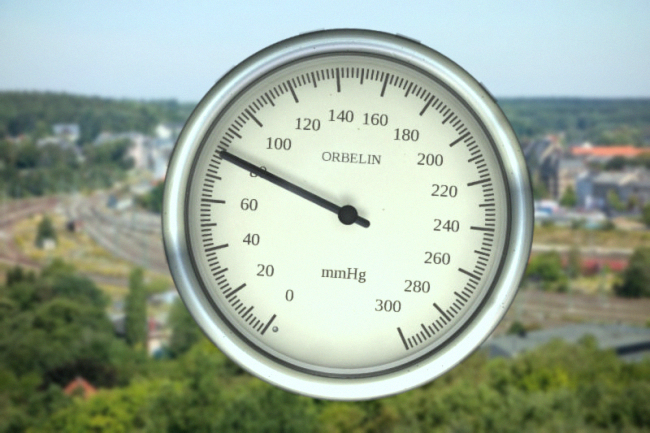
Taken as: value=80 unit=mmHg
